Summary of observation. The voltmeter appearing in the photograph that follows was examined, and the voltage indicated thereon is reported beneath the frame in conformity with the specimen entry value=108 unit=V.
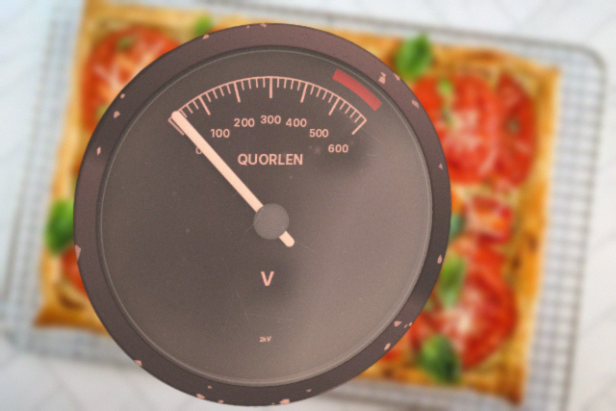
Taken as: value=20 unit=V
